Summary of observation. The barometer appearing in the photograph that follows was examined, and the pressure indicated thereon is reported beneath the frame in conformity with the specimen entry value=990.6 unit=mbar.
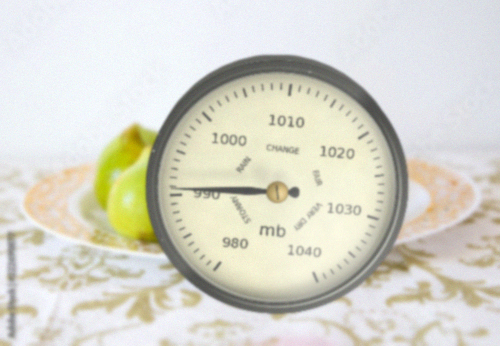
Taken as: value=991 unit=mbar
